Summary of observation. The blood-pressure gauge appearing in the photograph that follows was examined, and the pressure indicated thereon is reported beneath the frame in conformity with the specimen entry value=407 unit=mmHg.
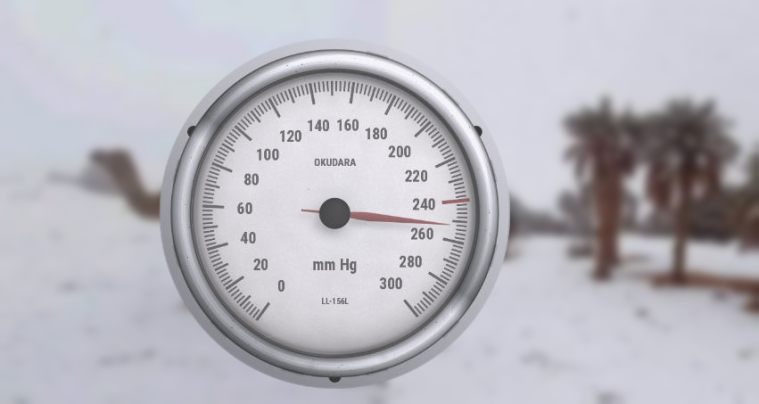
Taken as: value=252 unit=mmHg
